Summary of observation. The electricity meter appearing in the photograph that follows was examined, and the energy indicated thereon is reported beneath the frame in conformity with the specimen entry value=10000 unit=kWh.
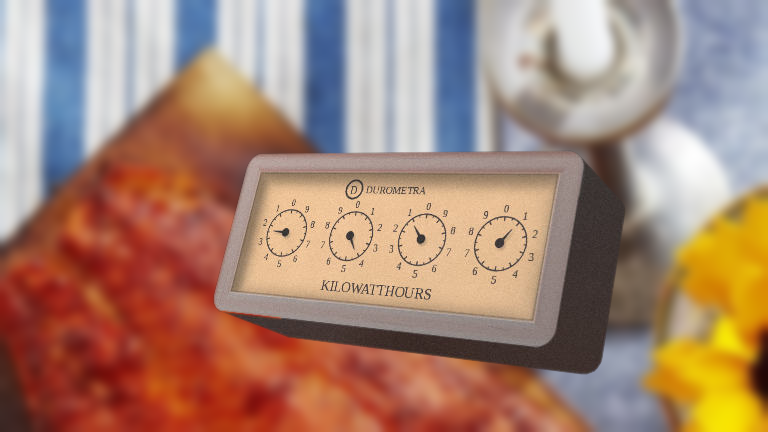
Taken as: value=2411 unit=kWh
